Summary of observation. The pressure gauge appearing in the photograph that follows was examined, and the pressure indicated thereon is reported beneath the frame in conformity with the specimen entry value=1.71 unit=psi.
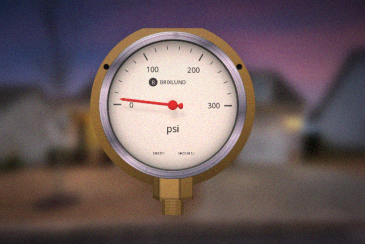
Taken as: value=10 unit=psi
